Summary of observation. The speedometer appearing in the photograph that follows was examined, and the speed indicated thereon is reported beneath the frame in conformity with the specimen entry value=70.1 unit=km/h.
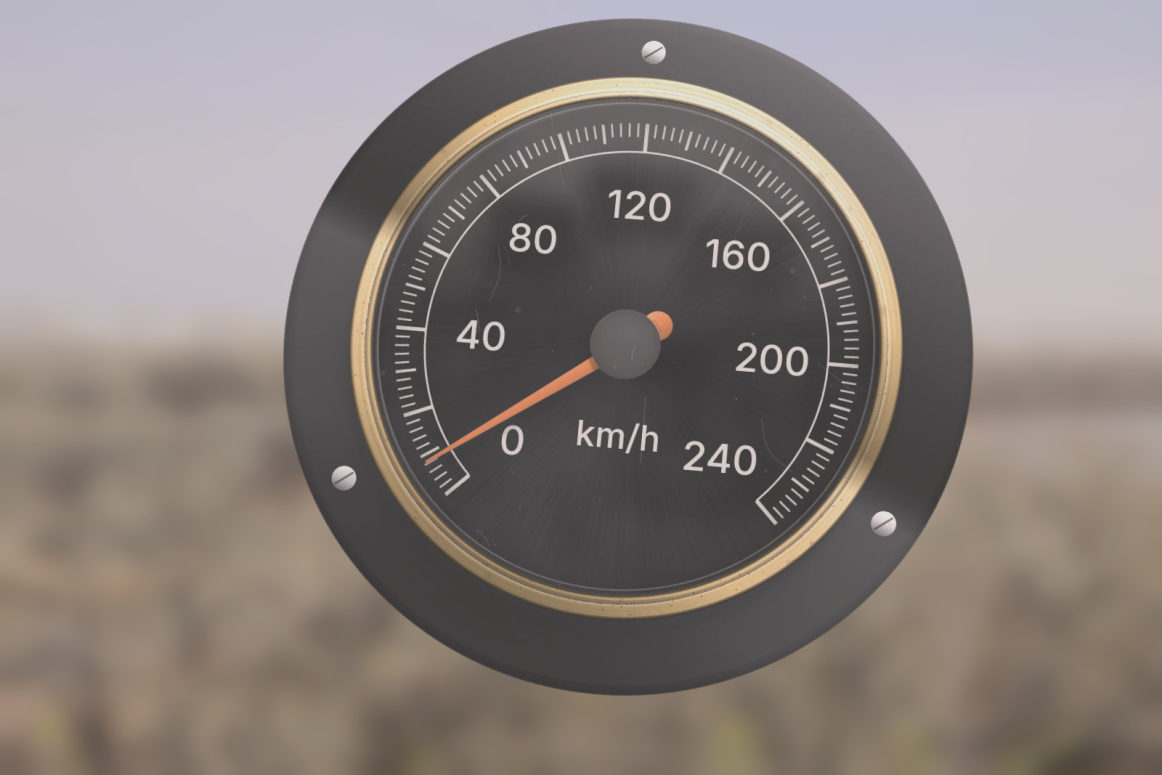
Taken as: value=8 unit=km/h
